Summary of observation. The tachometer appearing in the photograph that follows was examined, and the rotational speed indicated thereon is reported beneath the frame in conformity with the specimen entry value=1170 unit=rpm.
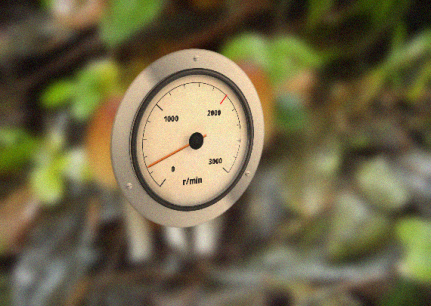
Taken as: value=300 unit=rpm
